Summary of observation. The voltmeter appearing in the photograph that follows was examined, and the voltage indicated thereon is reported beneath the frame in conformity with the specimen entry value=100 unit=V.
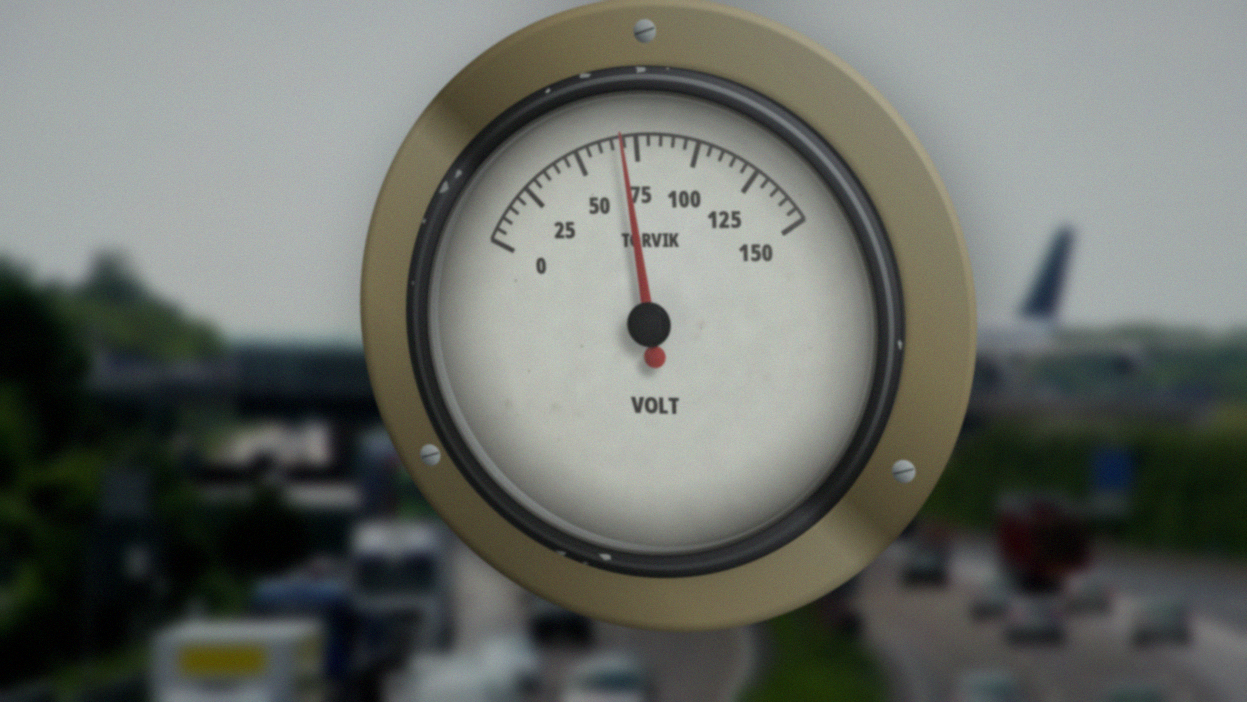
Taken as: value=70 unit=V
